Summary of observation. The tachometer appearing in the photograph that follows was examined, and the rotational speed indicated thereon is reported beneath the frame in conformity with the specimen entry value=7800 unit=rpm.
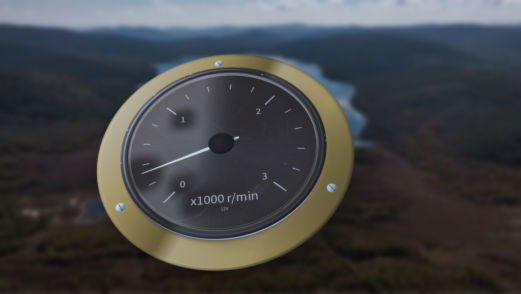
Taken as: value=300 unit=rpm
